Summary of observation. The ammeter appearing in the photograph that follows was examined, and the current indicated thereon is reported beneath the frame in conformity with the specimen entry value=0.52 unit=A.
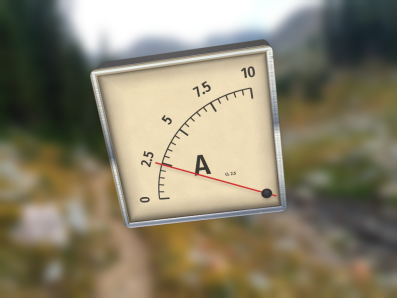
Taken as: value=2.5 unit=A
